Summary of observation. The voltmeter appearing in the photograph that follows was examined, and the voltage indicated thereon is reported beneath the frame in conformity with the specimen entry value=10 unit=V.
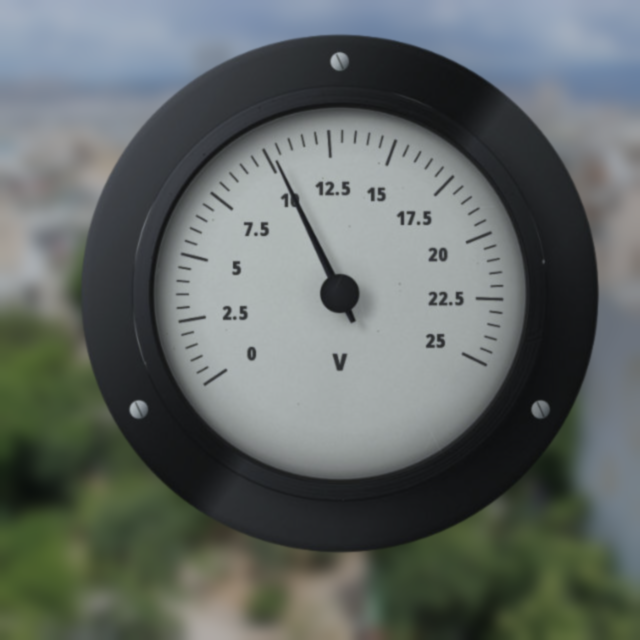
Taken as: value=10.25 unit=V
